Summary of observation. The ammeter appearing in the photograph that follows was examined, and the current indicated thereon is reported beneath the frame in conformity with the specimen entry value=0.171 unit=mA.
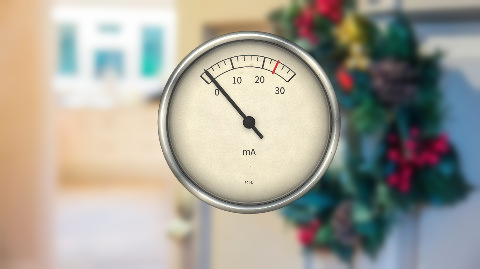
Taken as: value=2 unit=mA
